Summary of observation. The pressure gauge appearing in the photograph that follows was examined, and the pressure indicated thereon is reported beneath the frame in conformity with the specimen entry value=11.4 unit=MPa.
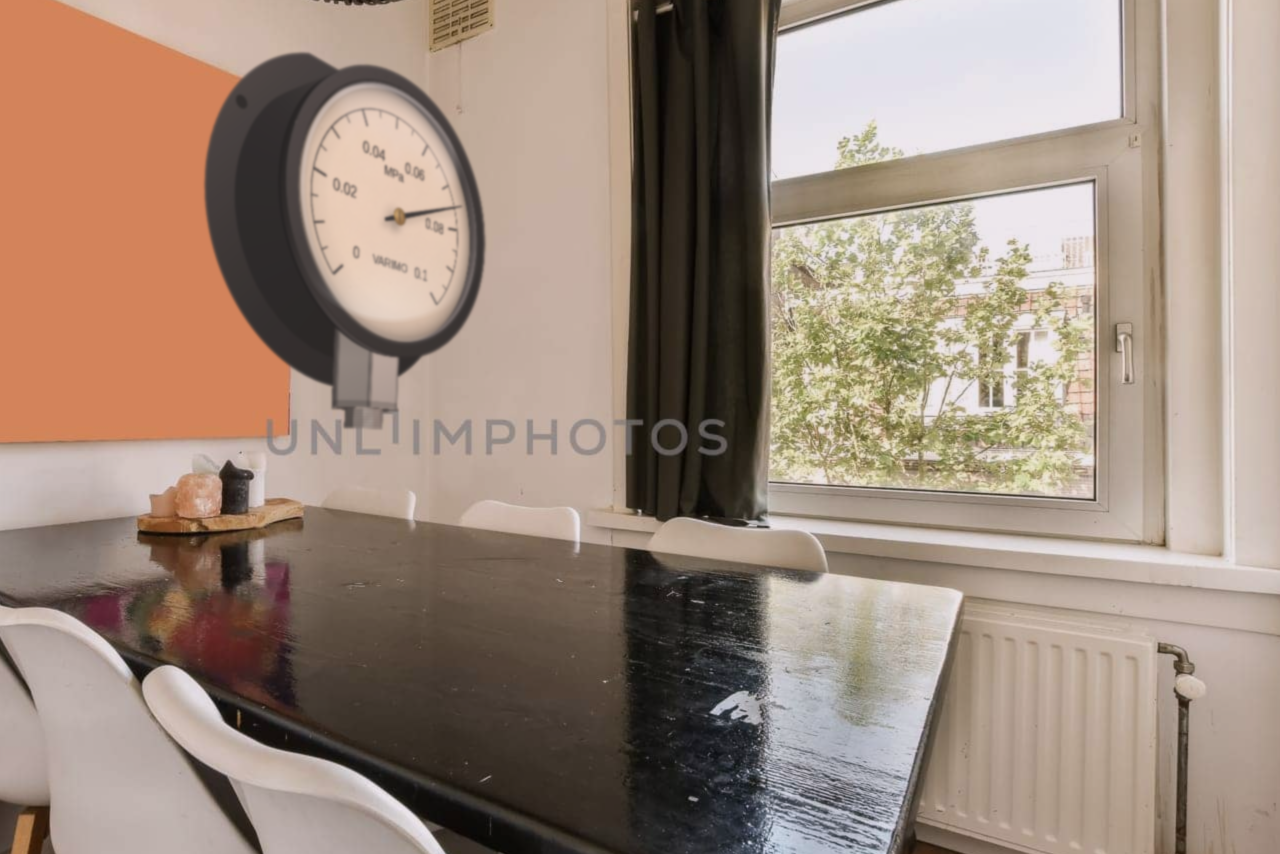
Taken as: value=0.075 unit=MPa
